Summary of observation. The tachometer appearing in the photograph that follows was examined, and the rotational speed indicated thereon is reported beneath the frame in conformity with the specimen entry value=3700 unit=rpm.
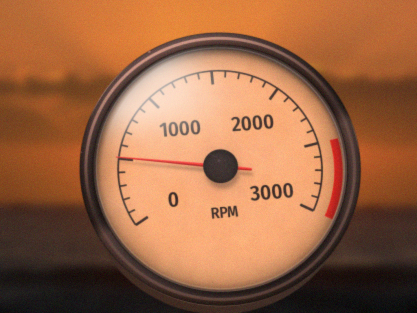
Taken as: value=500 unit=rpm
